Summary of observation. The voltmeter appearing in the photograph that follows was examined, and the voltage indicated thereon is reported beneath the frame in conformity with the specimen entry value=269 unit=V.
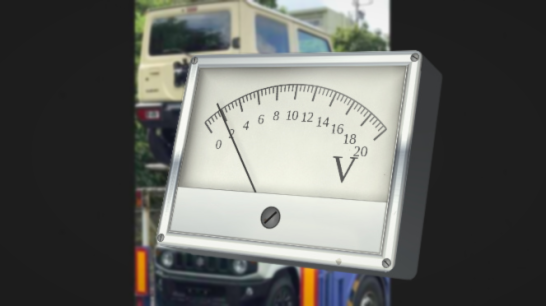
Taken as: value=2 unit=V
